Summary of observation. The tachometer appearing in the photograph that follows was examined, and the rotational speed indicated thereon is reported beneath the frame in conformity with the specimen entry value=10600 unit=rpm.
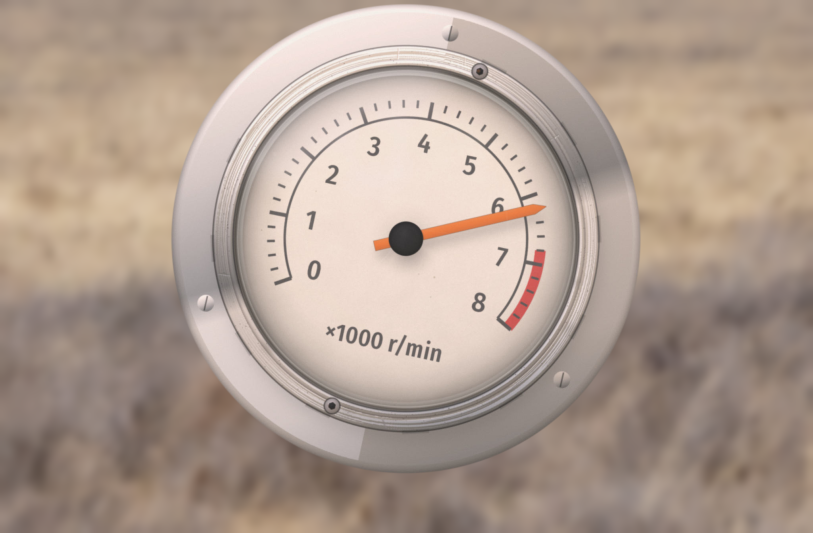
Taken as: value=6200 unit=rpm
